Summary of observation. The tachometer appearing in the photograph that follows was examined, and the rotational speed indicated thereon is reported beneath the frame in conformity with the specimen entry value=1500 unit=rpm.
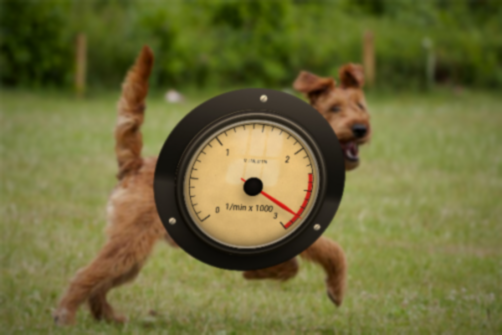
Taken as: value=2800 unit=rpm
